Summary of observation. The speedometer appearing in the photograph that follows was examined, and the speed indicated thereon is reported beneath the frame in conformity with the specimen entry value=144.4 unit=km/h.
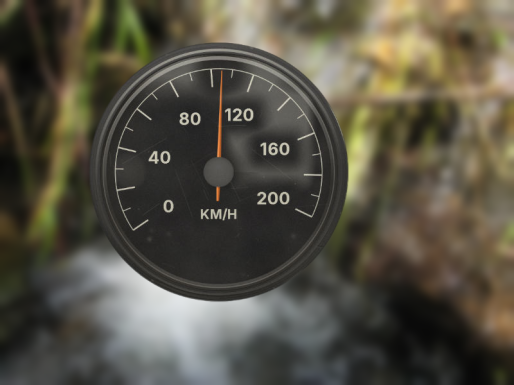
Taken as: value=105 unit=km/h
